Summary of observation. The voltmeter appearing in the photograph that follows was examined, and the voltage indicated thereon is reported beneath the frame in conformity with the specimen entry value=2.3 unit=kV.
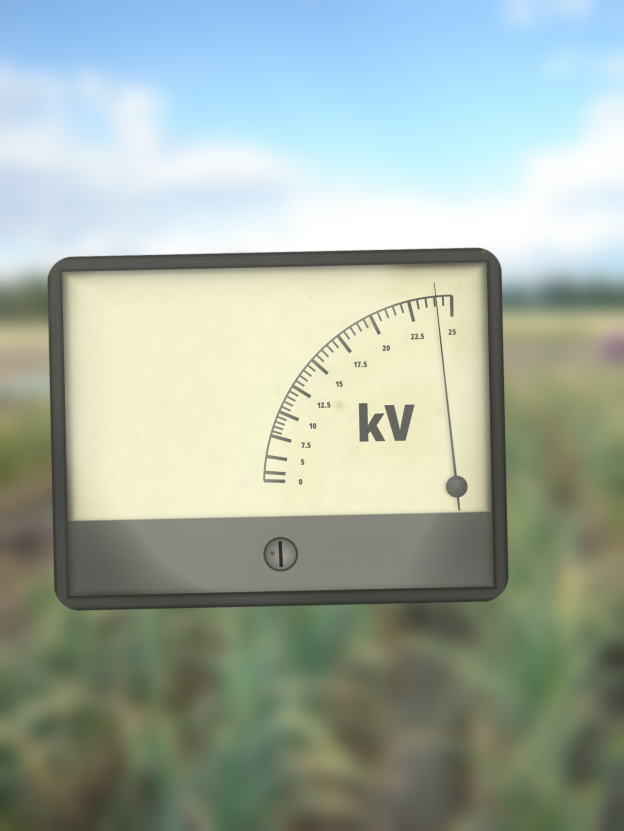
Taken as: value=24 unit=kV
